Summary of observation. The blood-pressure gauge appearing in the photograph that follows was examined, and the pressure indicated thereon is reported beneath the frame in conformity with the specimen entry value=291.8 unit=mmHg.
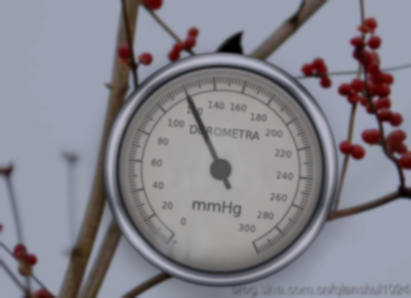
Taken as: value=120 unit=mmHg
